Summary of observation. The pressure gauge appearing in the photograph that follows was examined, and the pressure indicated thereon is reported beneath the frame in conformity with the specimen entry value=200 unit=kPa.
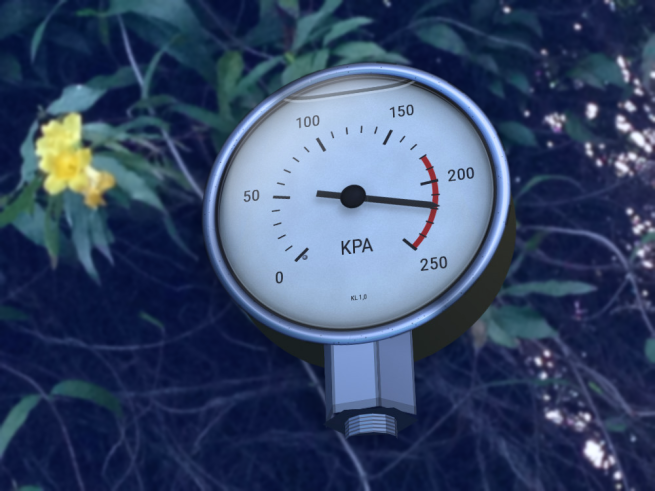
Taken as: value=220 unit=kPa
